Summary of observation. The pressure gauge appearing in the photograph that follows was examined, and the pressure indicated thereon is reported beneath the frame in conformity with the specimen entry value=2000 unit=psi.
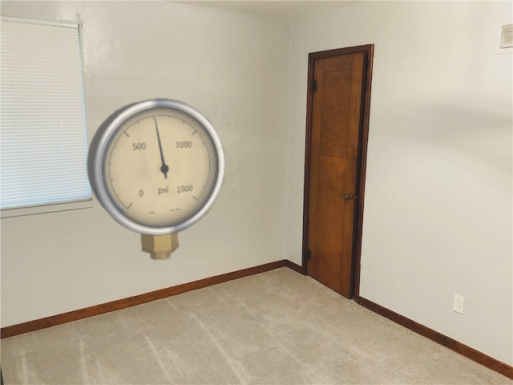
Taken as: value=700 unit=psi
